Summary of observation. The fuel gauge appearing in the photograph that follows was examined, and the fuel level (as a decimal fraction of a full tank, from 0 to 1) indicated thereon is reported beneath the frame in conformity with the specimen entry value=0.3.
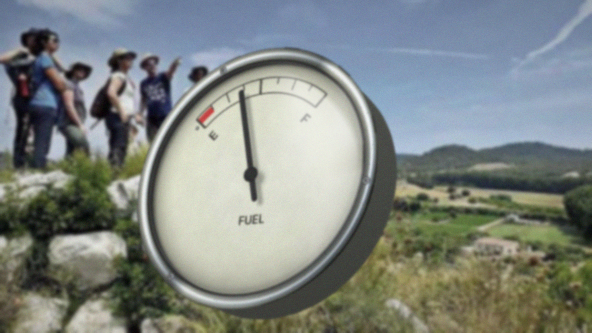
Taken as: value=0.375
